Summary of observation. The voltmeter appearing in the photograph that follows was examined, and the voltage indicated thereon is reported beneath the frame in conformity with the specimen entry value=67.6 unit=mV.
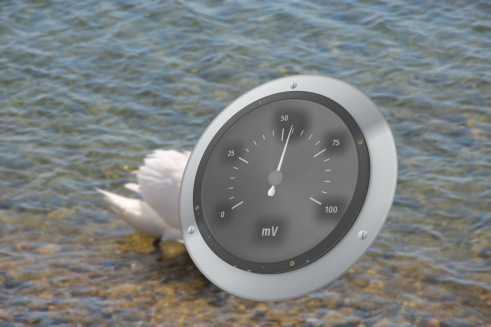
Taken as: value=55 unit=mV
